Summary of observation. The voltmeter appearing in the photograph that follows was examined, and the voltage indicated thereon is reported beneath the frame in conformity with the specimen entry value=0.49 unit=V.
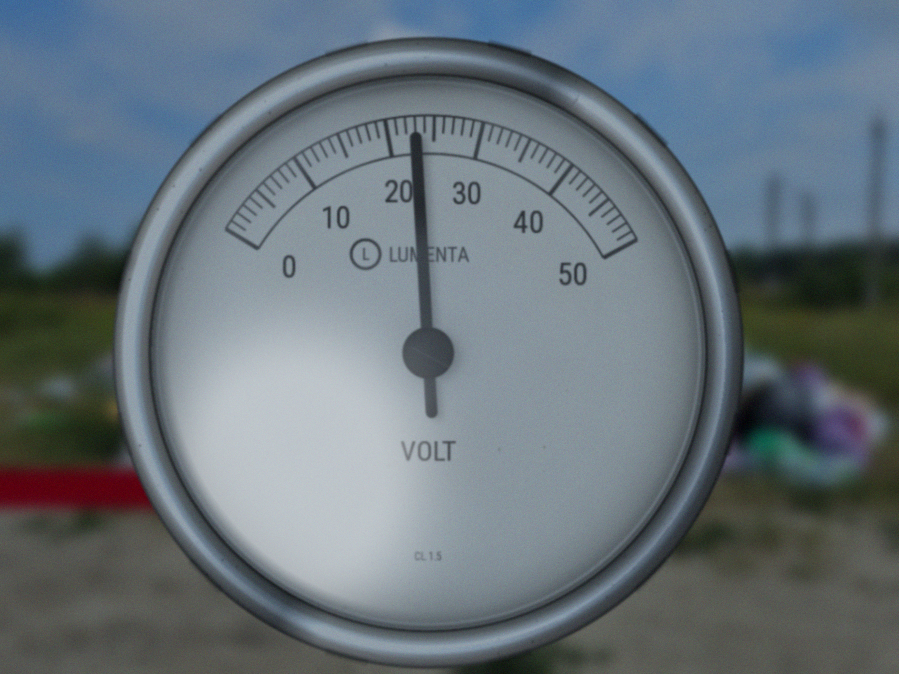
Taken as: value=23 unit=V
